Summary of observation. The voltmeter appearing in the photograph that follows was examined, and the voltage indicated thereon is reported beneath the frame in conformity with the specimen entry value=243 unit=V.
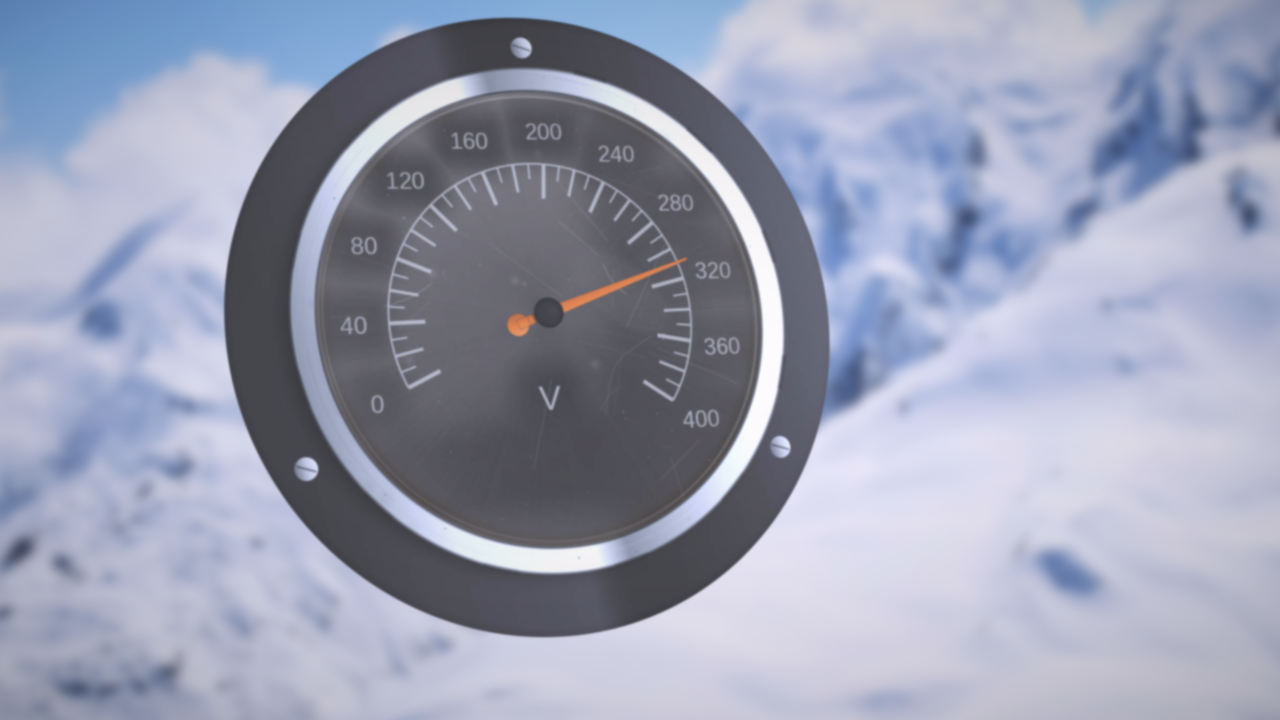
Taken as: value=310 unit=V
